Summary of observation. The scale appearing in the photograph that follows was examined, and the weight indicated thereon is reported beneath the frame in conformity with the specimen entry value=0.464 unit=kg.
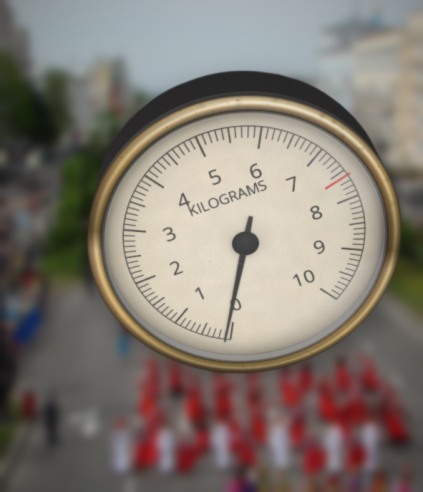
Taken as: value=0.1 unit=kg
